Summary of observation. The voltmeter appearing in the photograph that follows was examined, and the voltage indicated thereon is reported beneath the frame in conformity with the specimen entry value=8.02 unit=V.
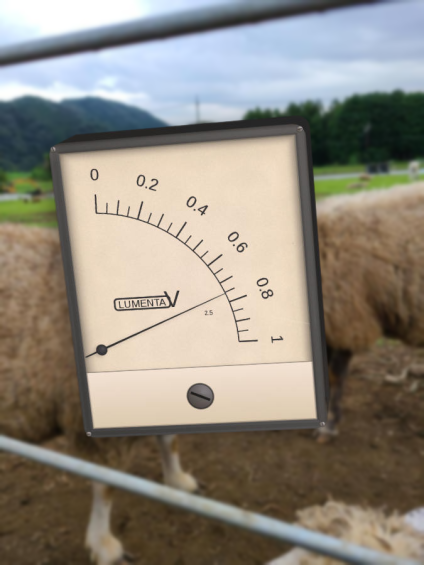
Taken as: value=0.75 unit=V
